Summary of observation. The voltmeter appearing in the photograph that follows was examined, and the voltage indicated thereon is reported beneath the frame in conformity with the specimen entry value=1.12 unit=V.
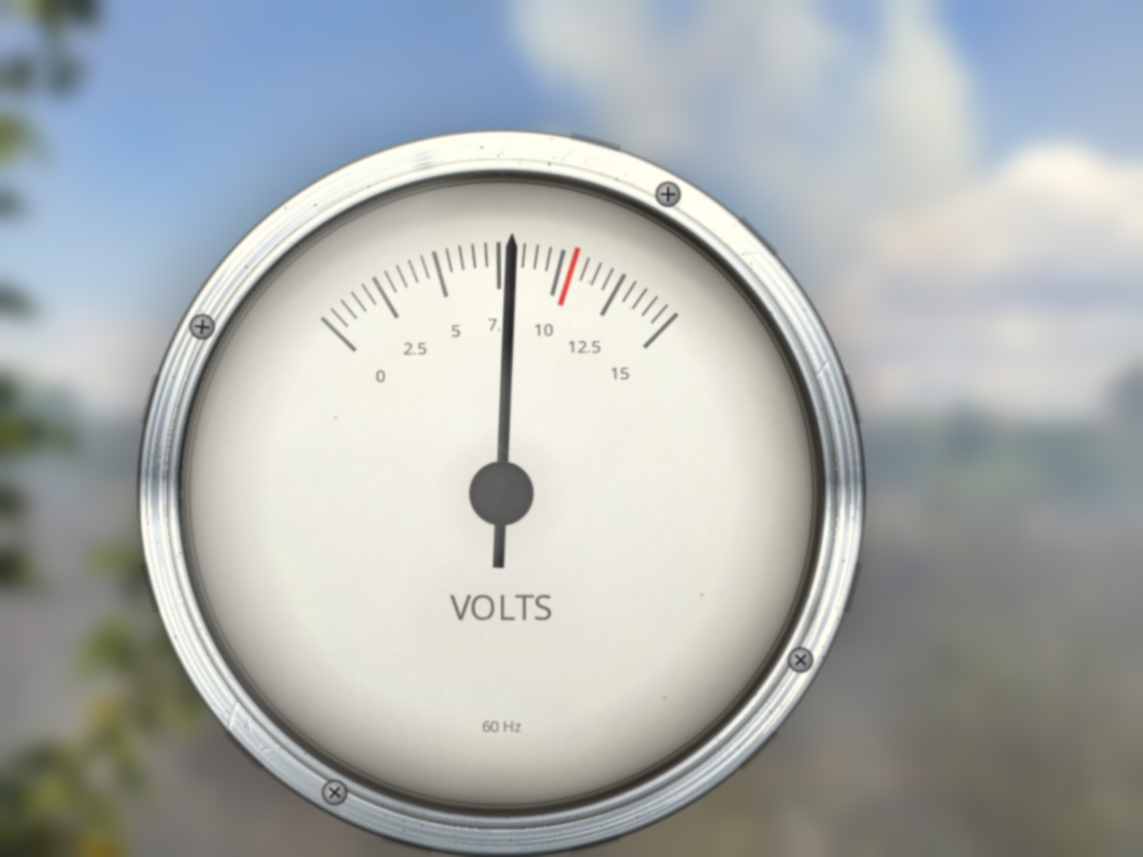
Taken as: value=8 unit=V
